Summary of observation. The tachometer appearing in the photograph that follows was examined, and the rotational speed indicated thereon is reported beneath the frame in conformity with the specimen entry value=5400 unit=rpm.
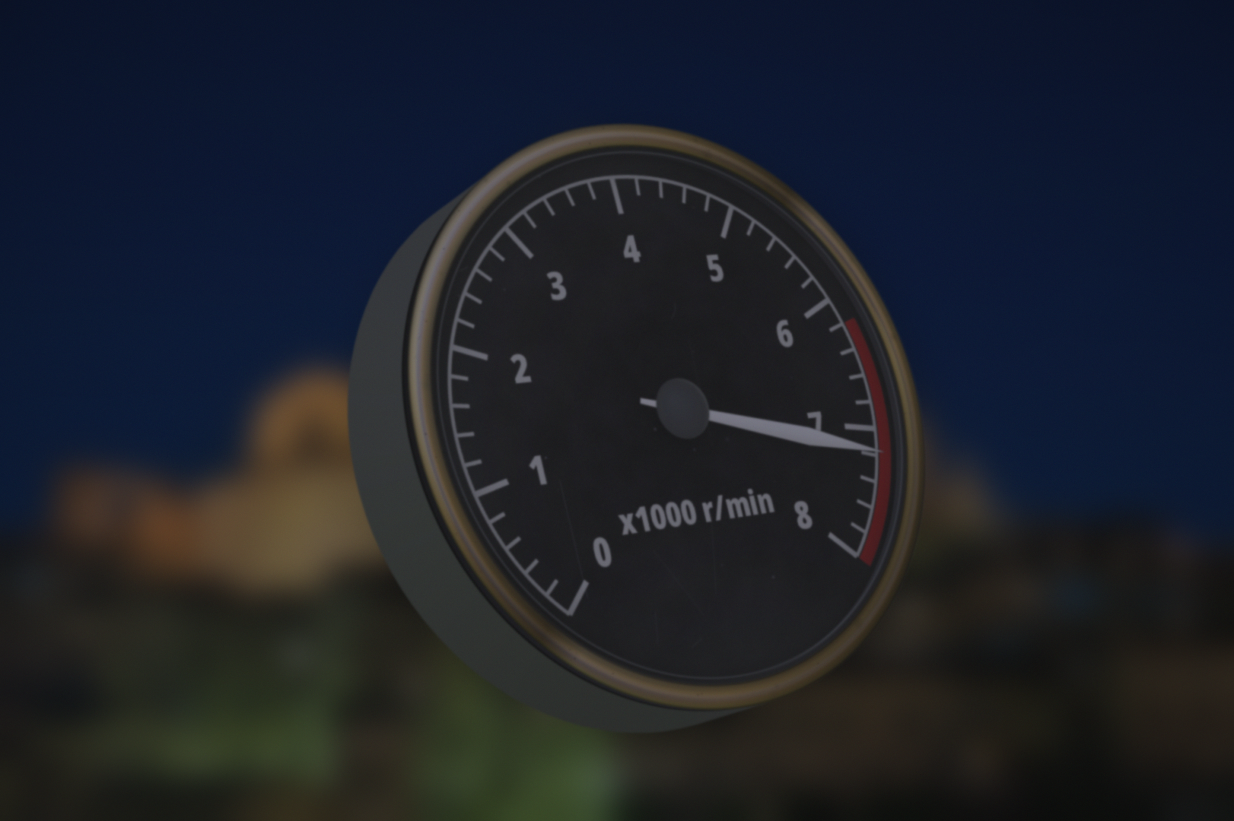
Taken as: value=7200 unit=rpm
